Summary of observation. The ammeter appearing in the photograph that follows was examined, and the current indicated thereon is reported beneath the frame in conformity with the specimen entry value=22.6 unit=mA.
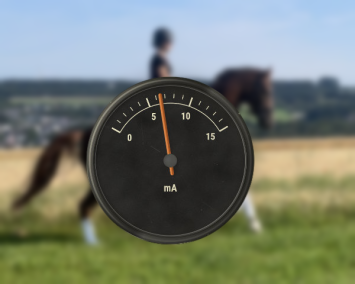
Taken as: value=6.5 unit=mA
